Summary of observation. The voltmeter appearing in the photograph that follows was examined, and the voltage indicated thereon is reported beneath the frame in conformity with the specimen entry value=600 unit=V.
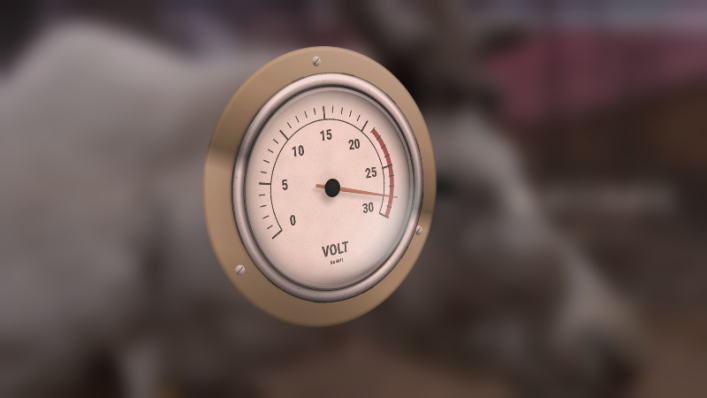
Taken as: value=28 unit=V
